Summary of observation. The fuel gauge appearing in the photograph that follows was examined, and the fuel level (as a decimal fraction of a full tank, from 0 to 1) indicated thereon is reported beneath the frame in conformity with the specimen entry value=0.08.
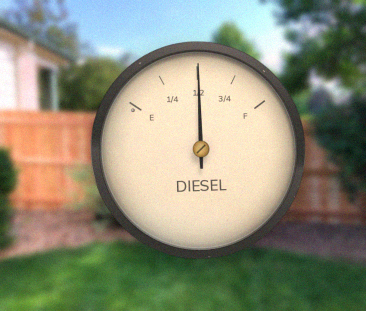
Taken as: value=0.5
